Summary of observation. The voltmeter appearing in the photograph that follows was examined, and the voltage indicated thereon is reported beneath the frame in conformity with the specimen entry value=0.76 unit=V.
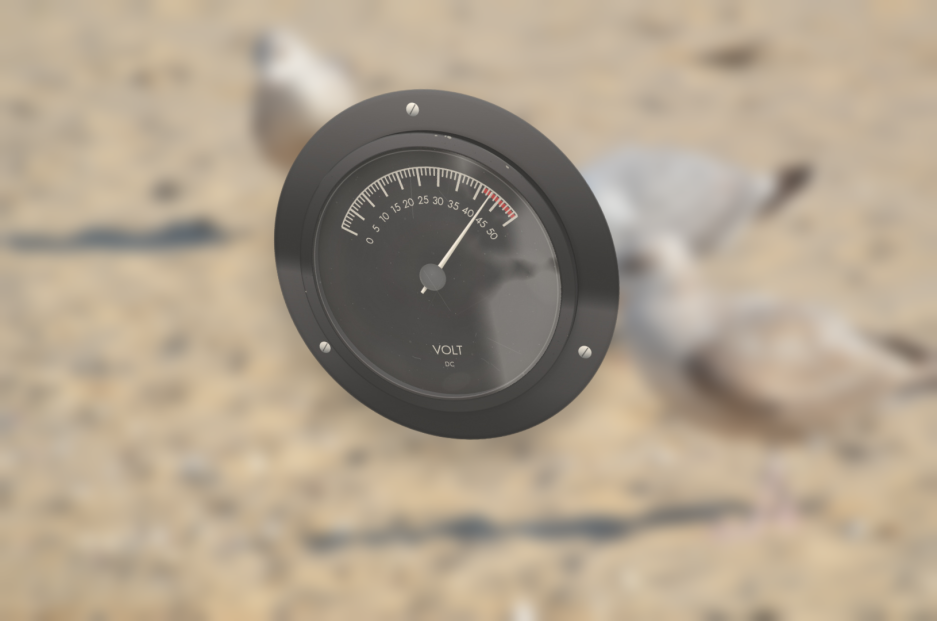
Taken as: value=43 unit=V
